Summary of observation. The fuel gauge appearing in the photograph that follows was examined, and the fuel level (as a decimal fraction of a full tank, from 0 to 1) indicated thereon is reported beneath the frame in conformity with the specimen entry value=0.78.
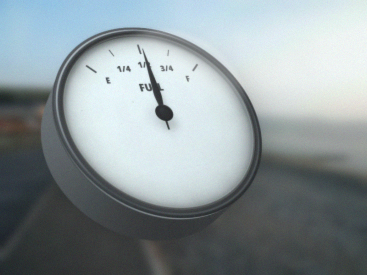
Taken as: value=0.5
